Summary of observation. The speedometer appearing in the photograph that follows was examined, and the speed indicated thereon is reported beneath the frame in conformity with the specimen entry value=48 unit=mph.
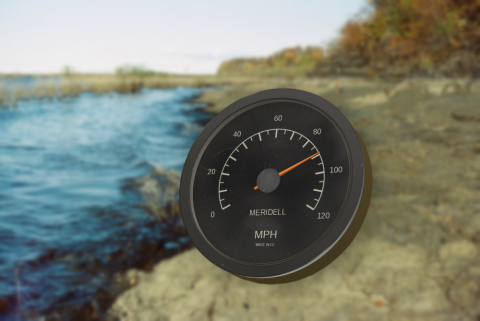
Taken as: value=90 unit=mph
